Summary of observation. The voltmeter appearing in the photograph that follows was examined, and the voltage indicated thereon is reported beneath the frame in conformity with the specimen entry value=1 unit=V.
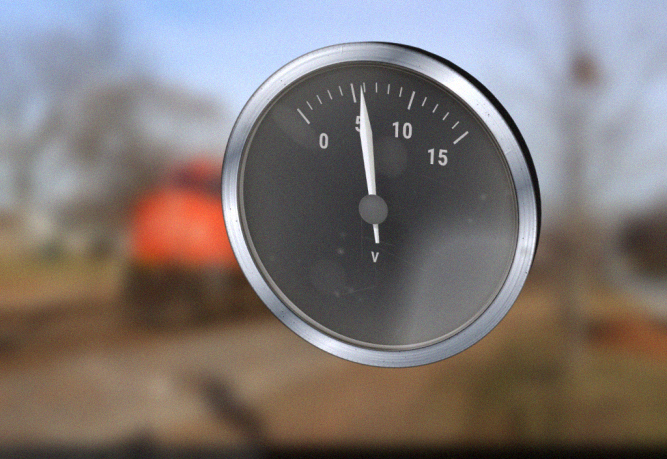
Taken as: value=6 unit=V
